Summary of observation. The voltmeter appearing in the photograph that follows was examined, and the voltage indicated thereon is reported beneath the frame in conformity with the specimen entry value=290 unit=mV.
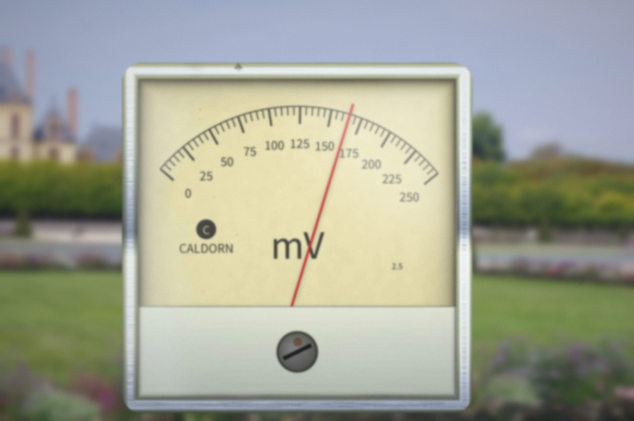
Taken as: value=165 unit=mV
